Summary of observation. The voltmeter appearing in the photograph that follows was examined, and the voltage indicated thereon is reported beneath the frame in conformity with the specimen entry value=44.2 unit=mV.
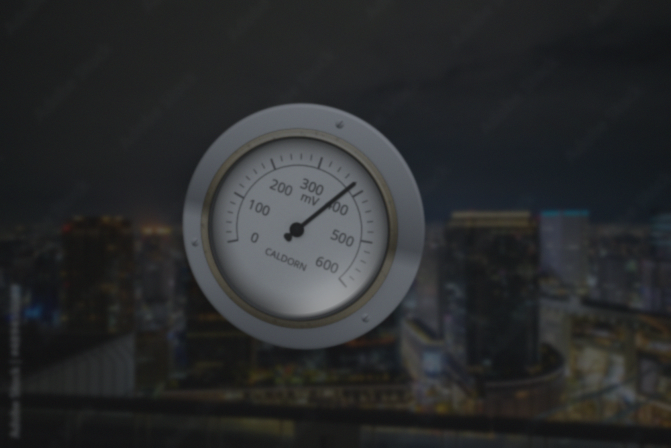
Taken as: value=380 unit=mV
